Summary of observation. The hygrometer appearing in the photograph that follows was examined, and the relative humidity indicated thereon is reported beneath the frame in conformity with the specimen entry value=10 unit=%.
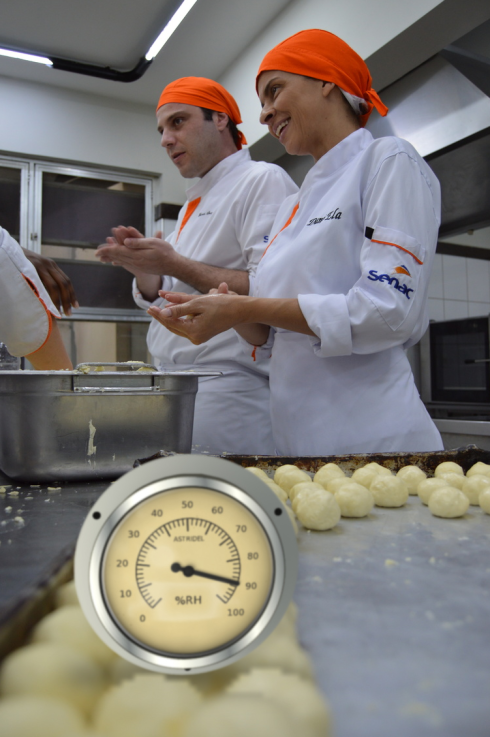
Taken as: value=90 unit=%
